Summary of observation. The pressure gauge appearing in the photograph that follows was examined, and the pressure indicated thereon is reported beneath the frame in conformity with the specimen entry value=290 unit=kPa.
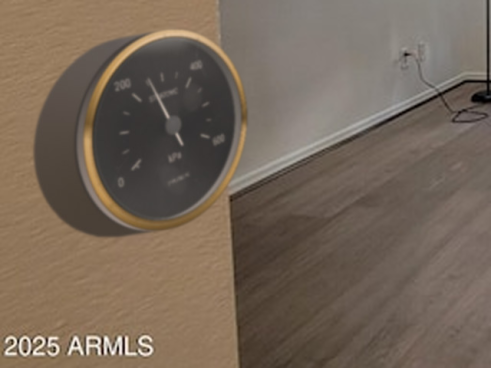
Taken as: value=250 unit=kPa
